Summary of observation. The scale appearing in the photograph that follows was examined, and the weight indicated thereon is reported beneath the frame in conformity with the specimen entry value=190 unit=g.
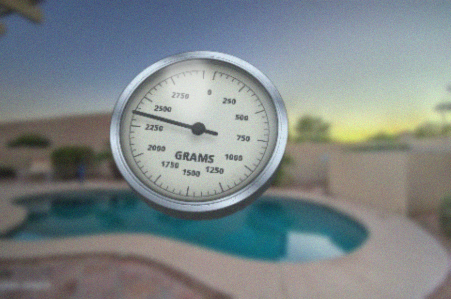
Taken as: value=2350 unit=g
